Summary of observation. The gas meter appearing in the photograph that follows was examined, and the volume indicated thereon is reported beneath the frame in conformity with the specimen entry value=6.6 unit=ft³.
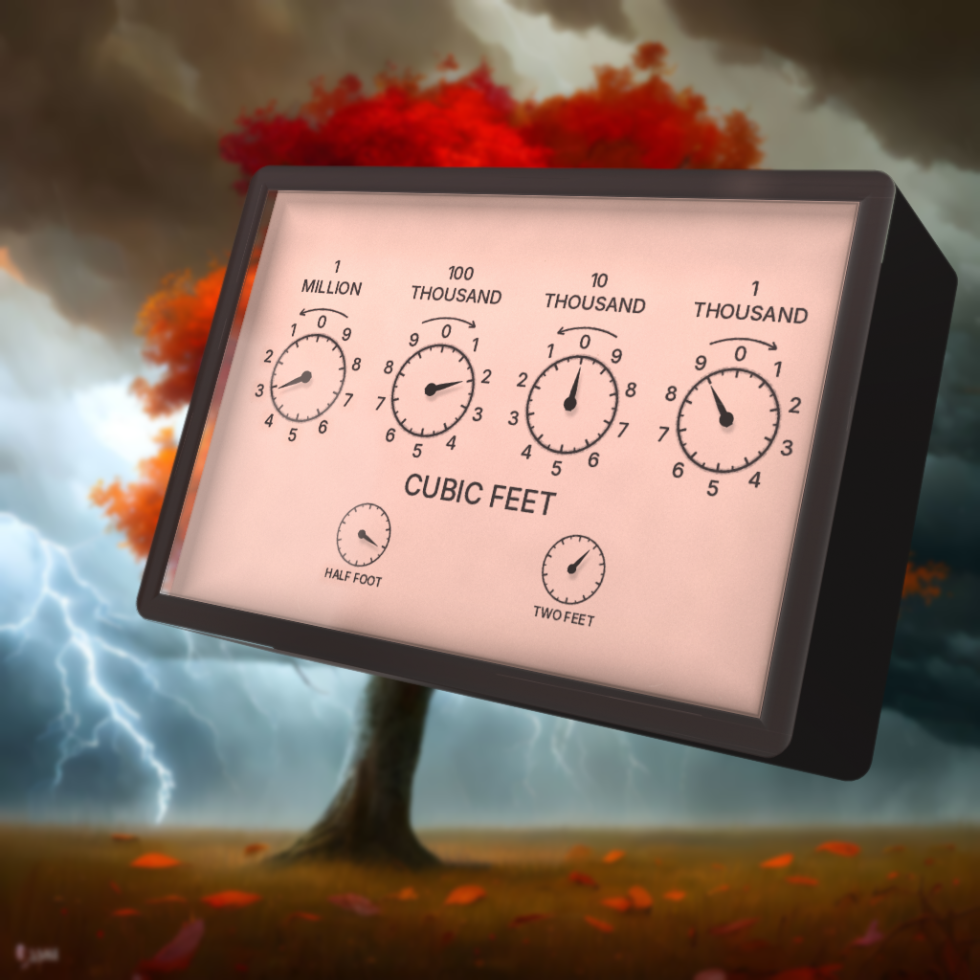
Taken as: value=319900 unit=ft³
